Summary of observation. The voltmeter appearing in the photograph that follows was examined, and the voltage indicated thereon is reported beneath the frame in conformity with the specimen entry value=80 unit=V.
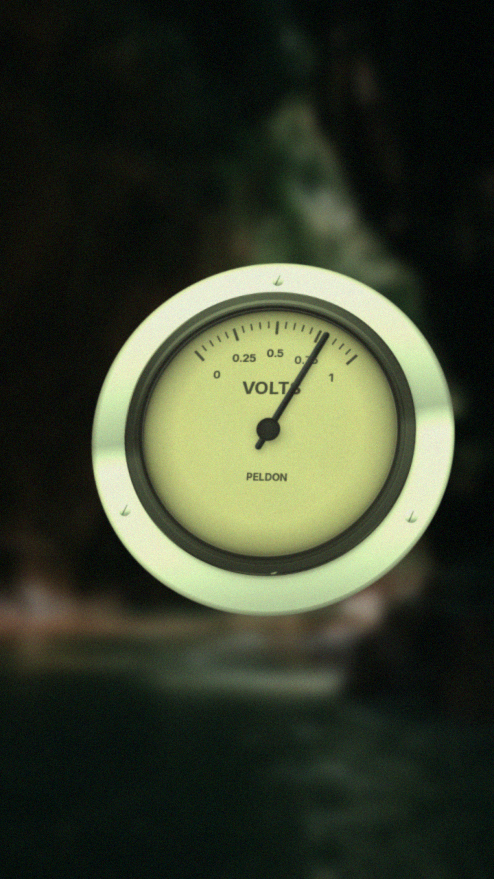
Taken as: value=0.8 unit=V
